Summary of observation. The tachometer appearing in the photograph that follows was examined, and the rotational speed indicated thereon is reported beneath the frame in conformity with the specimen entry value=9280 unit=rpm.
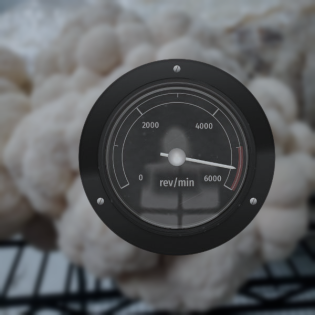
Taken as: value=5500 unit=rpm
